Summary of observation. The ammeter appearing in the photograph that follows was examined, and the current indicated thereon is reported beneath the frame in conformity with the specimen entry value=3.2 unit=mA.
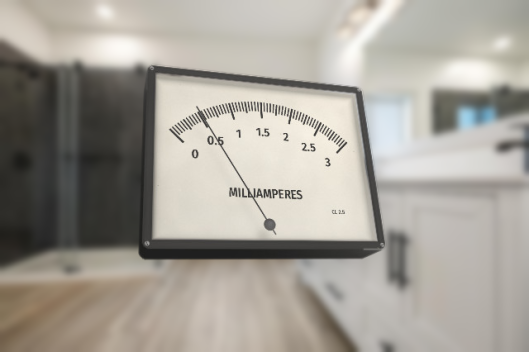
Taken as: value=0.5 unit=mA
